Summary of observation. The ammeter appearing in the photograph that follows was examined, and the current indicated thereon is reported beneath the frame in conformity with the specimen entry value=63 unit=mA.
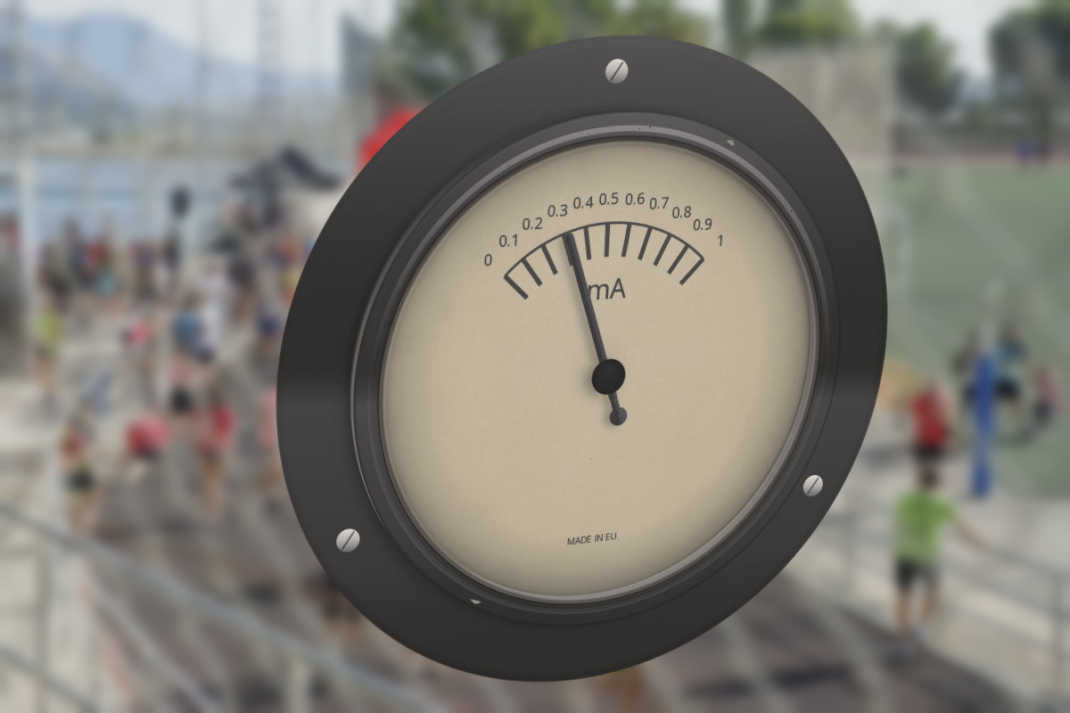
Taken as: value=0.3 unit=mA
